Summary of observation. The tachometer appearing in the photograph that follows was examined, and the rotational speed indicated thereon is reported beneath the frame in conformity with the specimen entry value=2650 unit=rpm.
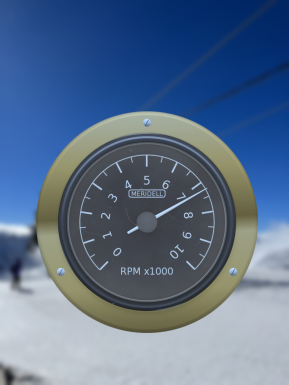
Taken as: value=7250 unit=rpm
